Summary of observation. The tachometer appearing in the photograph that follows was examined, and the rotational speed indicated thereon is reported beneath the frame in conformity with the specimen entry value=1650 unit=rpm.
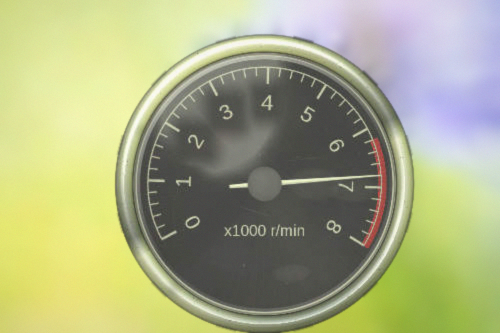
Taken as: value=6800 unit=rpm
